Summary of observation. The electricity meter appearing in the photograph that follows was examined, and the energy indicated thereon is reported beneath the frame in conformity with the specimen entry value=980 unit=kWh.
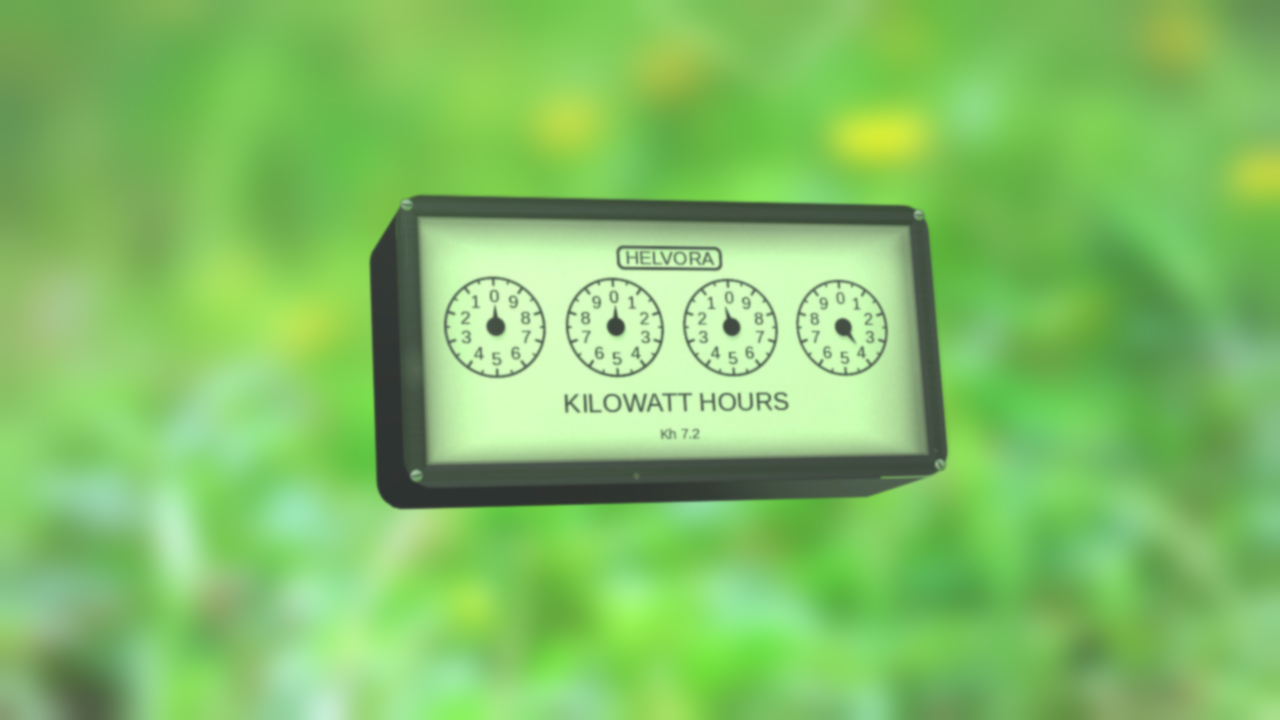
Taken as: value=4 unit=kWh
